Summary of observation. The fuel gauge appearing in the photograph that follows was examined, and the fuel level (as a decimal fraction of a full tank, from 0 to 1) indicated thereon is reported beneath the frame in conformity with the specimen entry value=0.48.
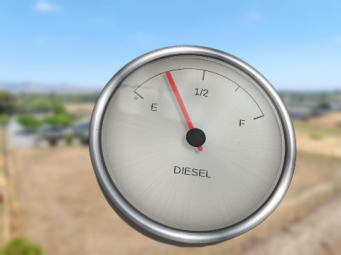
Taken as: value=0.25
